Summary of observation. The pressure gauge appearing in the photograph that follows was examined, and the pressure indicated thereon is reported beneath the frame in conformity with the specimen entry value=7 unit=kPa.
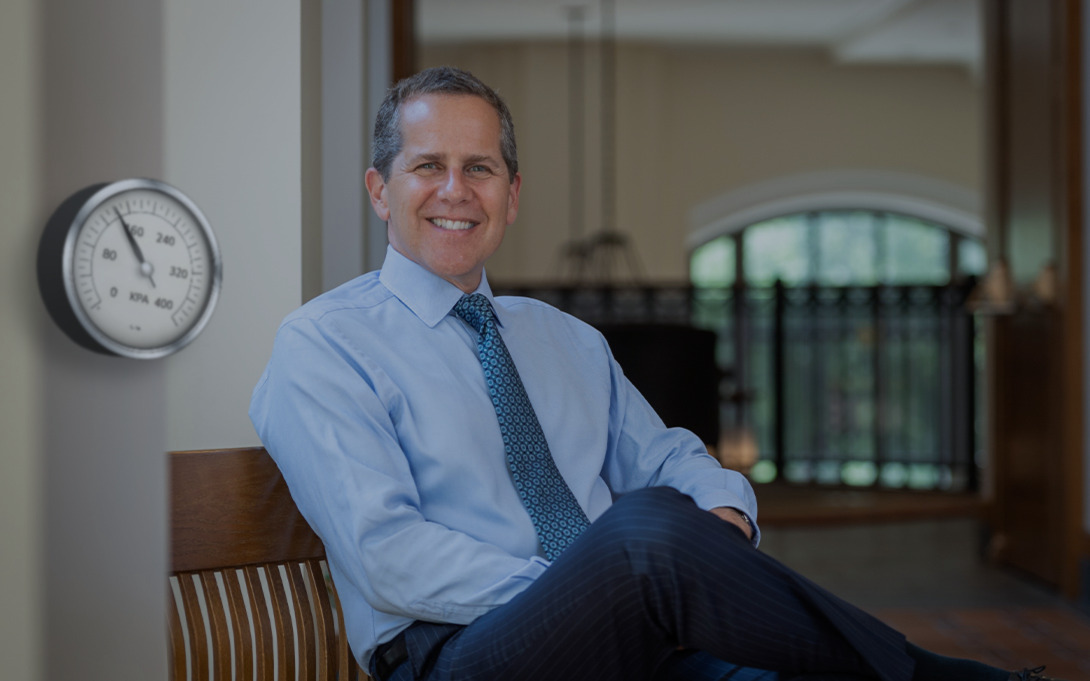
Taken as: value=140 unit=kPa
